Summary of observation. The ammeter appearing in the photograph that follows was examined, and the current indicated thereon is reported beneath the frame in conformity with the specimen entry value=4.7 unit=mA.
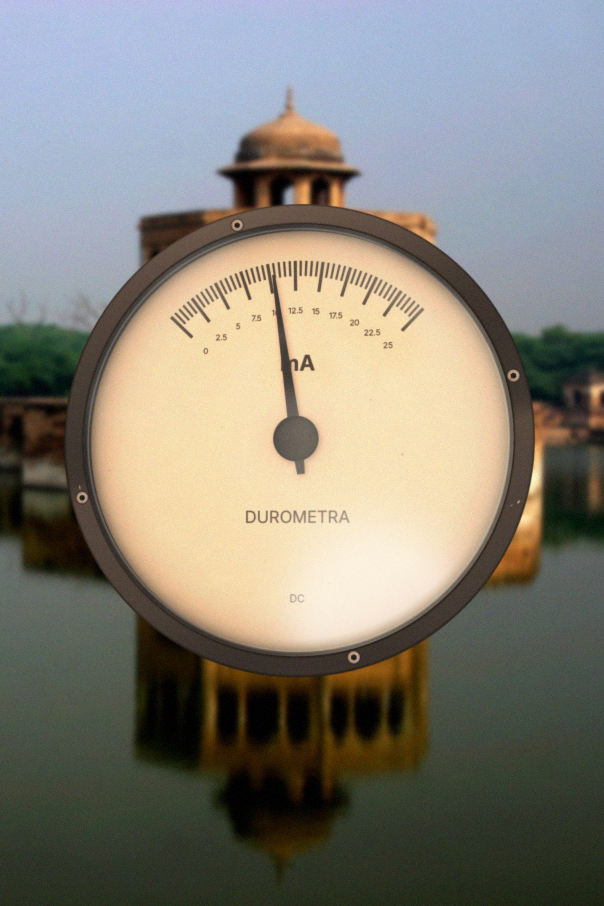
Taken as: value=10.5 unit=mA
